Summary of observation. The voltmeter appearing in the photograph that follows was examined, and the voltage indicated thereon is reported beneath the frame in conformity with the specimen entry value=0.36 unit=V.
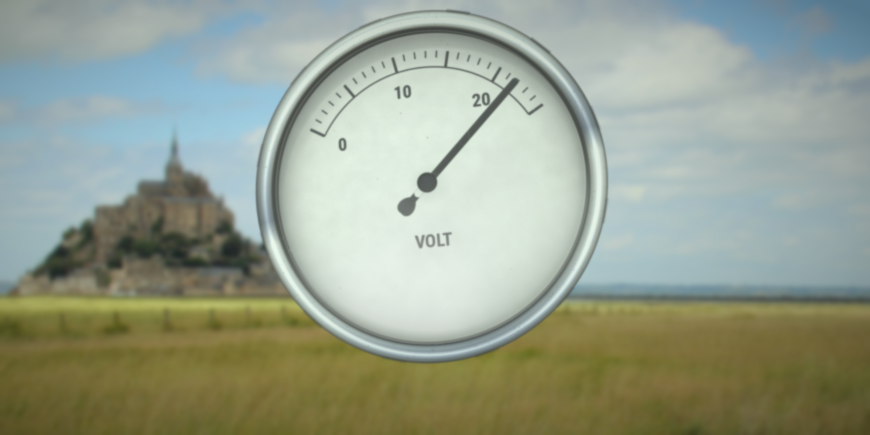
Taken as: value=22 unit=V
